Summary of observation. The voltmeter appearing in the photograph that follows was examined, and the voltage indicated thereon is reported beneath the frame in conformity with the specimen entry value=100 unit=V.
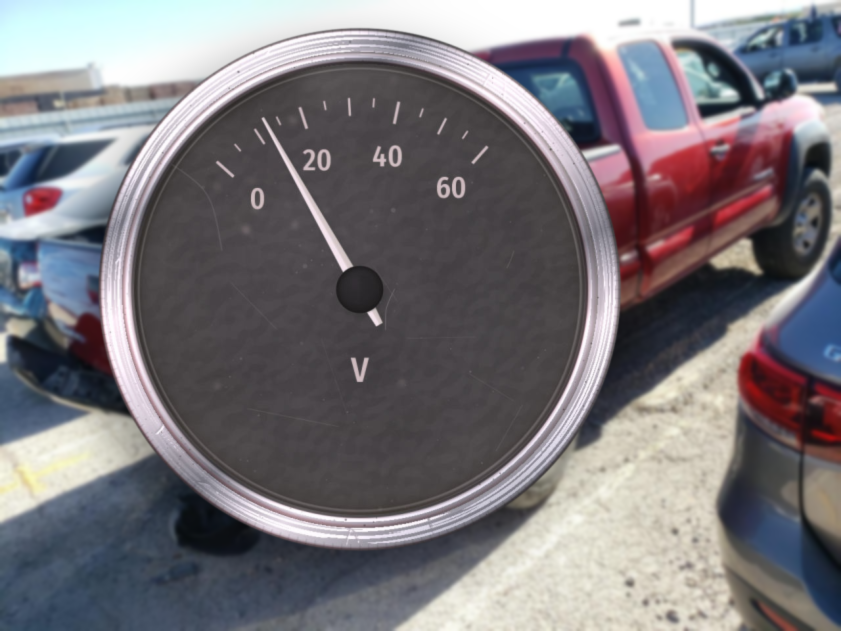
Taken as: value=12.5 unit=V
